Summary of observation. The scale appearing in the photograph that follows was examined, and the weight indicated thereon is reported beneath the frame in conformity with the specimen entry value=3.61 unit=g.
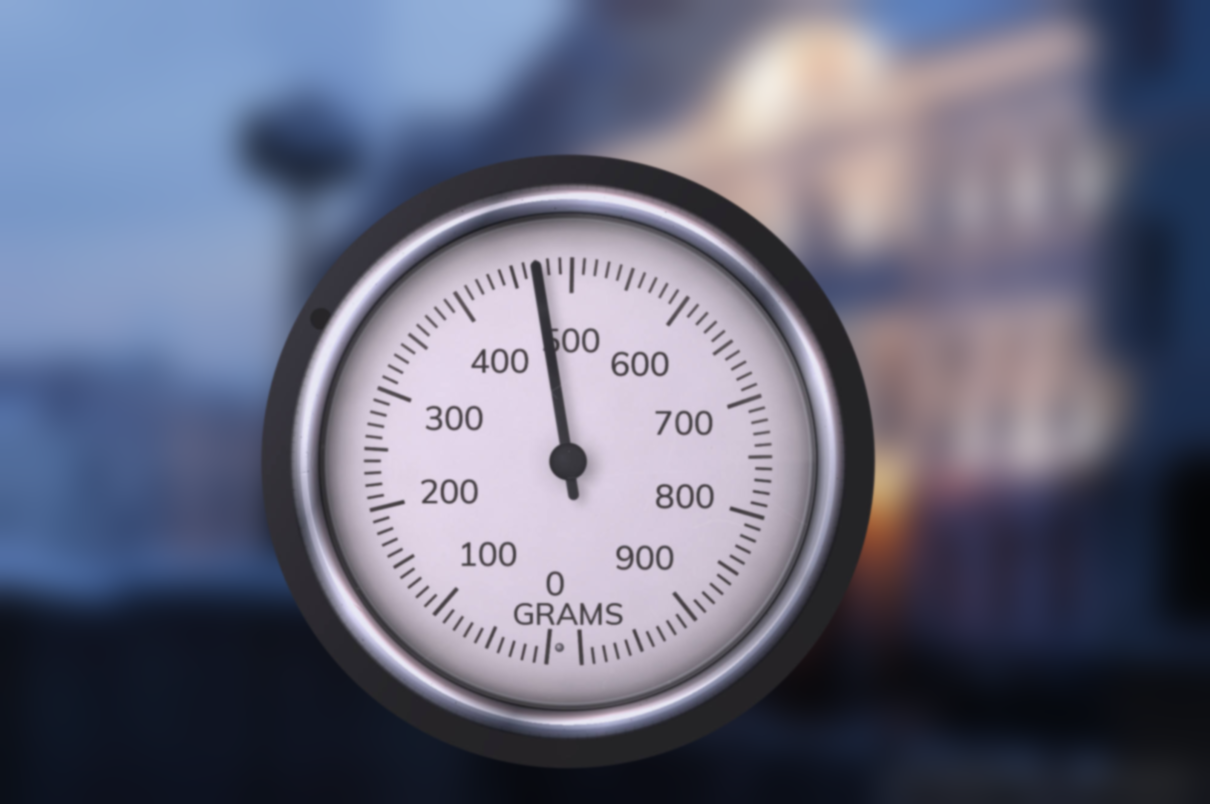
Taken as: value=470 unit=g
